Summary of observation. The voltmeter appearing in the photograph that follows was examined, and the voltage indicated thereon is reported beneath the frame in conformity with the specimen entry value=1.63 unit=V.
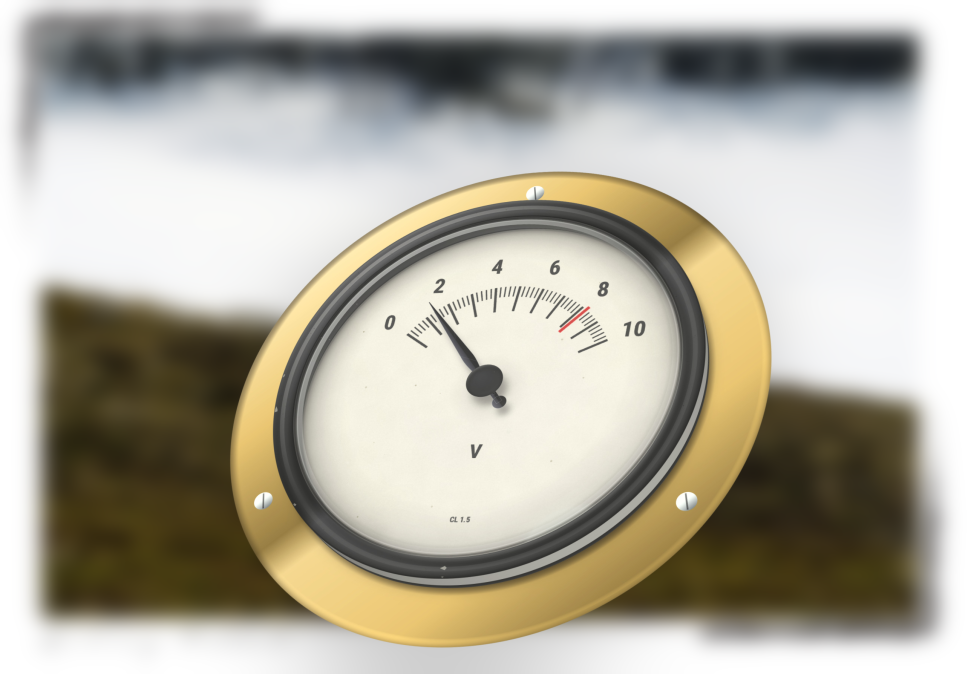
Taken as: value=1.4 unit=V
